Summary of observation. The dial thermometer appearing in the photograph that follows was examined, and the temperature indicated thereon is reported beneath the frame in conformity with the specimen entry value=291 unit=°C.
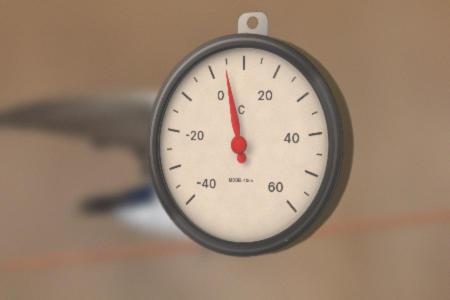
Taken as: value=5 unit=°C
